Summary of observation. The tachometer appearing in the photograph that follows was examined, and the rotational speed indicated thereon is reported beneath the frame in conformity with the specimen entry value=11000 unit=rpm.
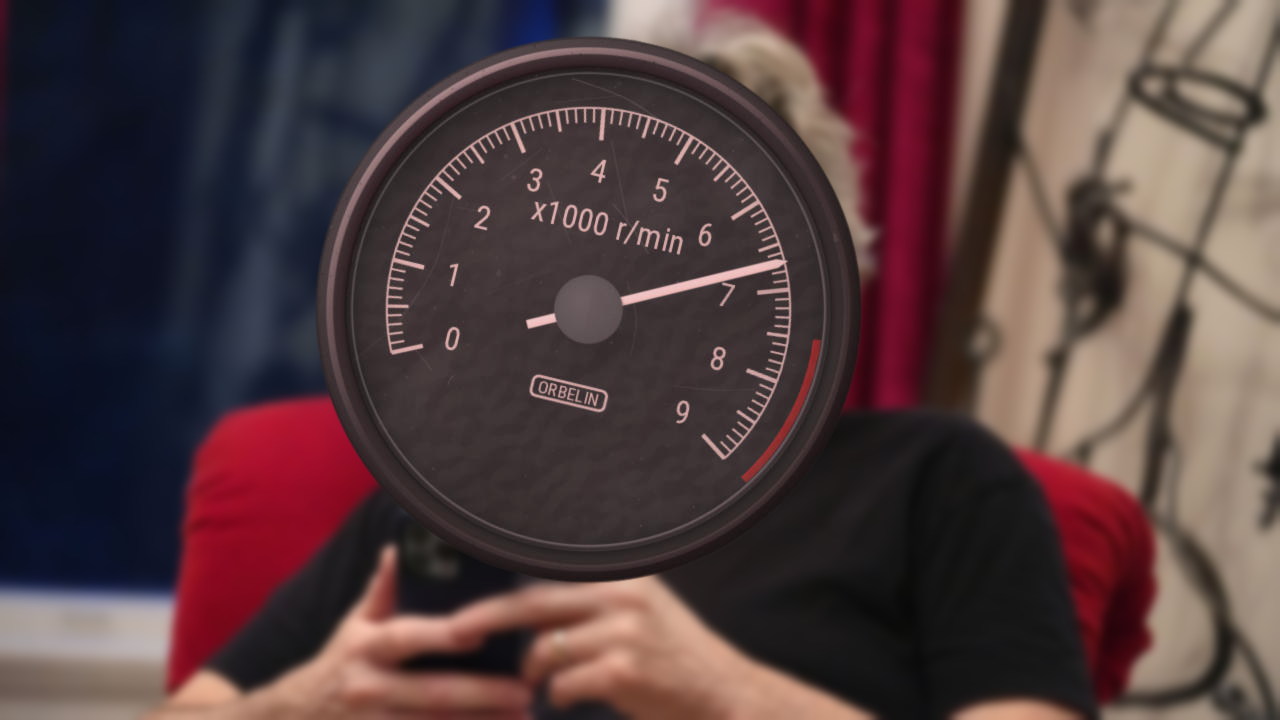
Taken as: value=6700 unit=rpm
